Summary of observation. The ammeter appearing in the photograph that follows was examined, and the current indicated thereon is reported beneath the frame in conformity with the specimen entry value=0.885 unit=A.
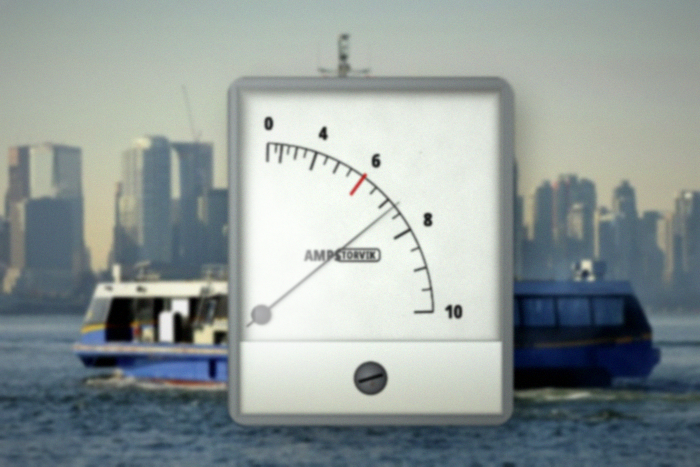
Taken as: value=7.25 unit=A
